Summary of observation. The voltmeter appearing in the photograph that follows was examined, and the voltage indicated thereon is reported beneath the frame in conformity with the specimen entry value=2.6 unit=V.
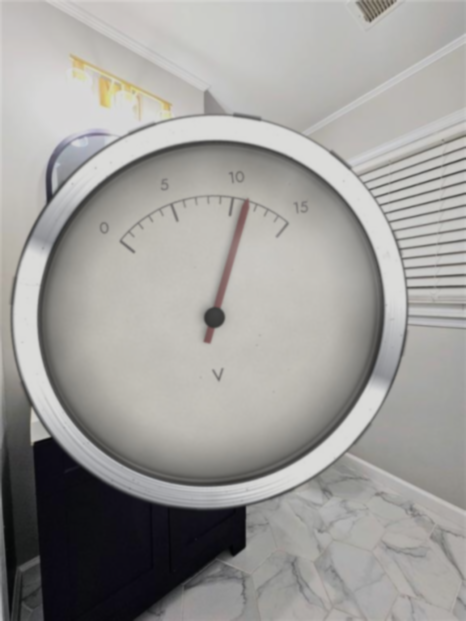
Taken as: value=11 unit=V
